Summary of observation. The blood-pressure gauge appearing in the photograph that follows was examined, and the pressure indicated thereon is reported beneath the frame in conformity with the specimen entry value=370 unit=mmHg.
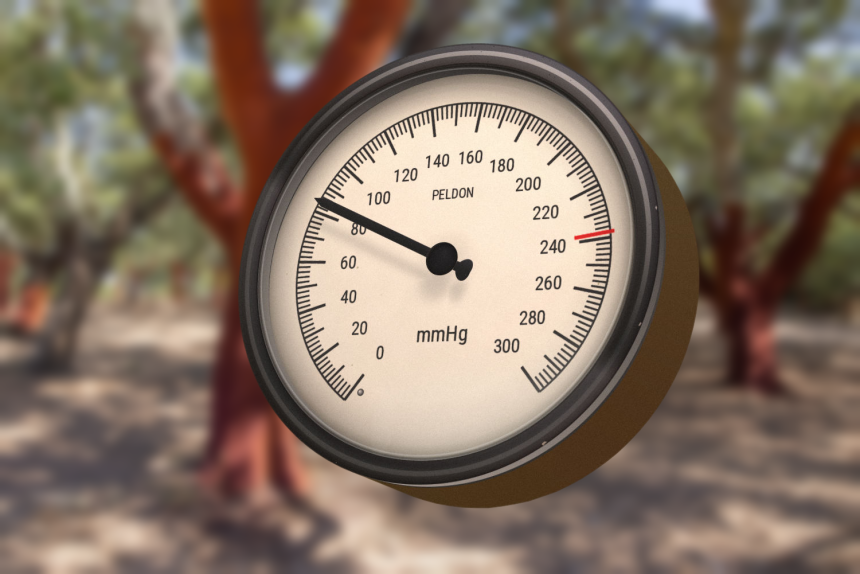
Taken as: value=84 unit=mmHg
